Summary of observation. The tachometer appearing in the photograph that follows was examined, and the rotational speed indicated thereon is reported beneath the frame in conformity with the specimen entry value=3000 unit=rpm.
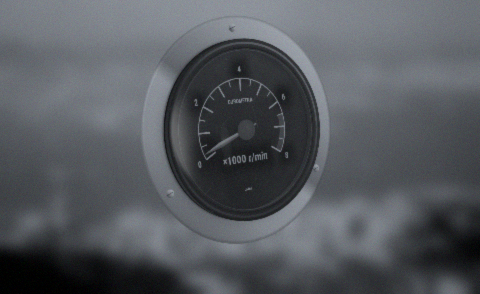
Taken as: value=250 unit=rpm
